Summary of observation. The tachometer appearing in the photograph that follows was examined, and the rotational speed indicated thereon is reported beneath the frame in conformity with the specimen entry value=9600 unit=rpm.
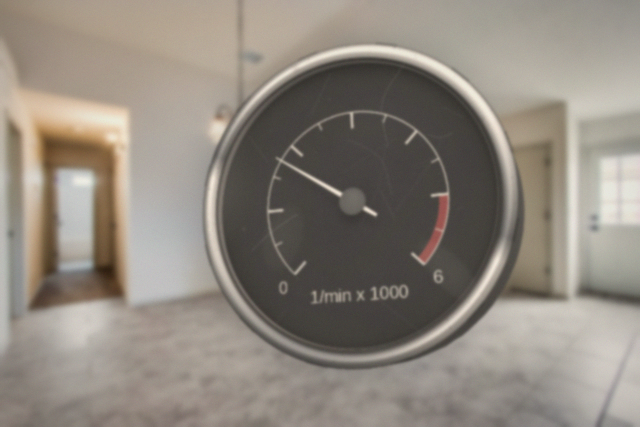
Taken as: value=1750 unit=rpm
